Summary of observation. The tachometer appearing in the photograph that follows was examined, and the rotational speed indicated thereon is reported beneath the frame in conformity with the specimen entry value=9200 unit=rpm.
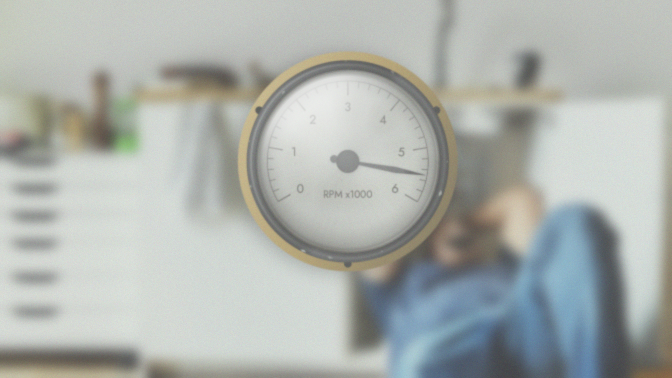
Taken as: value=5500 unit=rpm
